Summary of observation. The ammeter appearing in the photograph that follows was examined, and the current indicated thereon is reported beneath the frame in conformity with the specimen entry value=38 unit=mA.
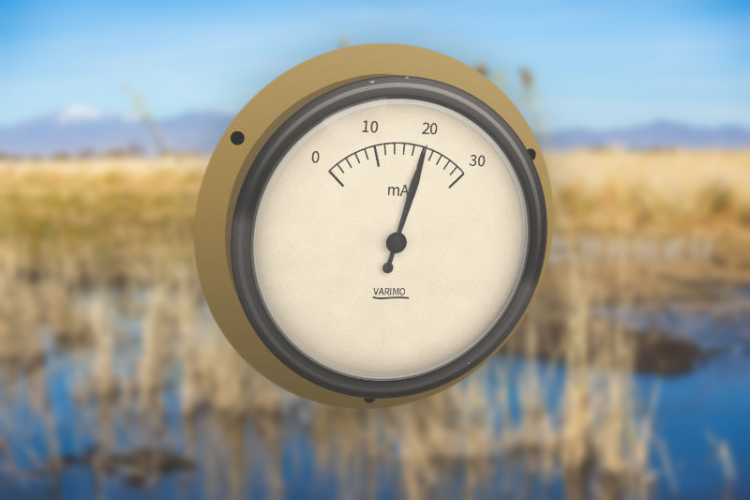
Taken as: value=20 unit=mA
